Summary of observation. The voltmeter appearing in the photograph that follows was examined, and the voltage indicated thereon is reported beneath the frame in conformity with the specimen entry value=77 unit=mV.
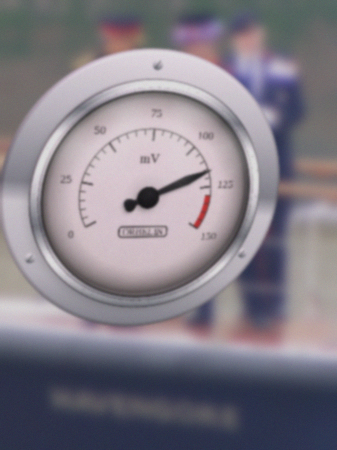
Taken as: value=115 unit=mV
